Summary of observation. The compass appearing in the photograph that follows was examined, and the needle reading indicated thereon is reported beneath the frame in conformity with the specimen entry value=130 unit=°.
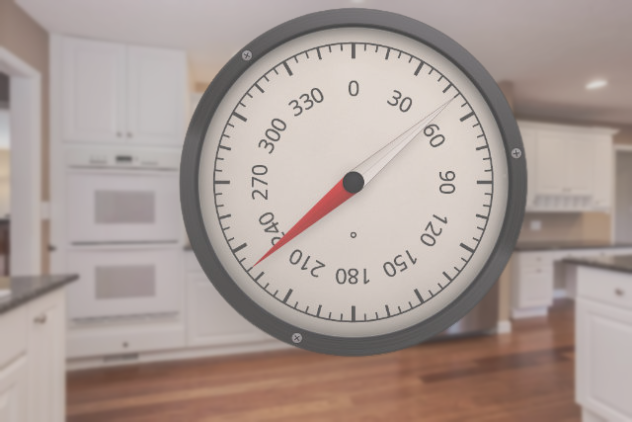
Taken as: value=230 unit=°
